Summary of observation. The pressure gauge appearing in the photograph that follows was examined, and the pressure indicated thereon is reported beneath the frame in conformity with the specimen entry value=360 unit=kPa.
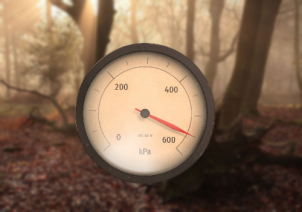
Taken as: value=550 unit=kPa
